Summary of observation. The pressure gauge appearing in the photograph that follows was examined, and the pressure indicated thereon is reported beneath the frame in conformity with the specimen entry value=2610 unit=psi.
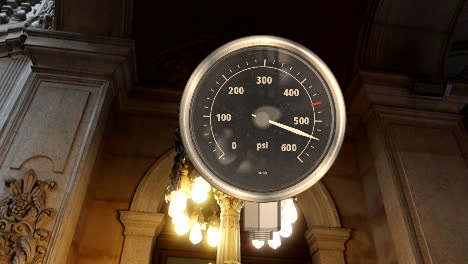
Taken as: value=540 unit=psi
